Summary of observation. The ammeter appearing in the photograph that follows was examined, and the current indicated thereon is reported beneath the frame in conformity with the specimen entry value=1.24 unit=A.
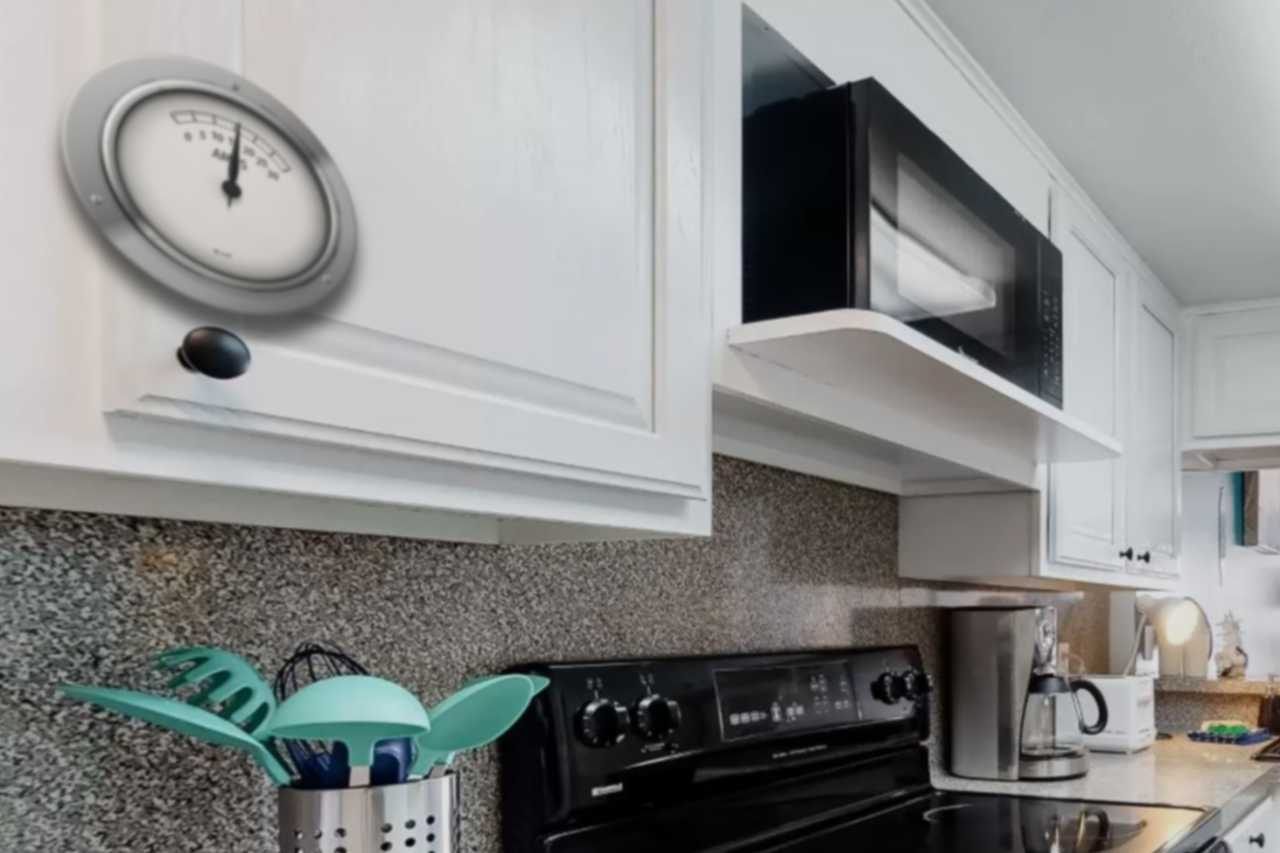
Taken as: value=15 unit=A
